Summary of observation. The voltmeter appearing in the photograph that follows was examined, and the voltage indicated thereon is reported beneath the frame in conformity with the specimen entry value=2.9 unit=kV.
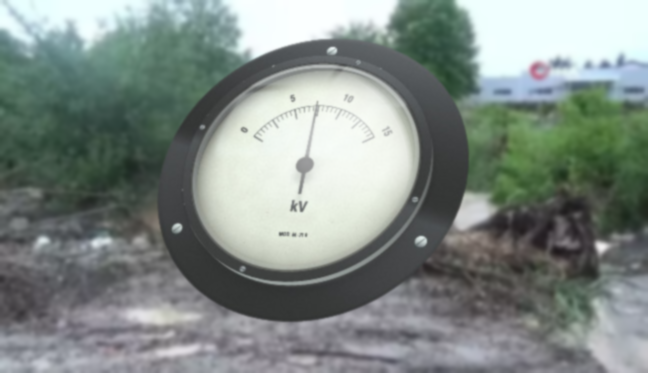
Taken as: value=7.5 unit=kV
